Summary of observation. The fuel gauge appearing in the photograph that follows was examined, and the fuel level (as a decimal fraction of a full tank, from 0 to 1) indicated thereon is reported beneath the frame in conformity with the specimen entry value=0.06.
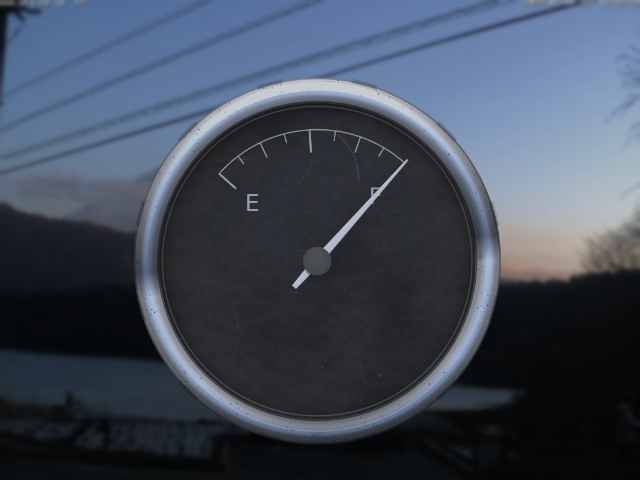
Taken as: value=1
